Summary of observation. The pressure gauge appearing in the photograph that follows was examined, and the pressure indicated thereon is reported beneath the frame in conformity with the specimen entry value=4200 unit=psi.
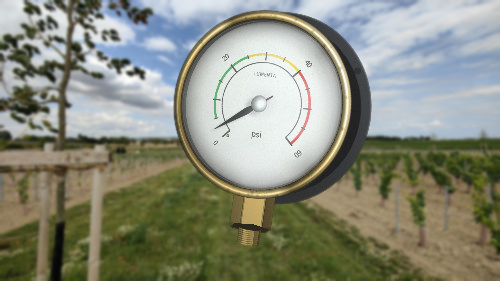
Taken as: value=2.5 unit=psi
